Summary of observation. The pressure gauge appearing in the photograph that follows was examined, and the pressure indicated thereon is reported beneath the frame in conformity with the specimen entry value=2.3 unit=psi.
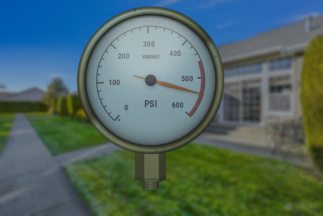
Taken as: value=540 unit=psi
